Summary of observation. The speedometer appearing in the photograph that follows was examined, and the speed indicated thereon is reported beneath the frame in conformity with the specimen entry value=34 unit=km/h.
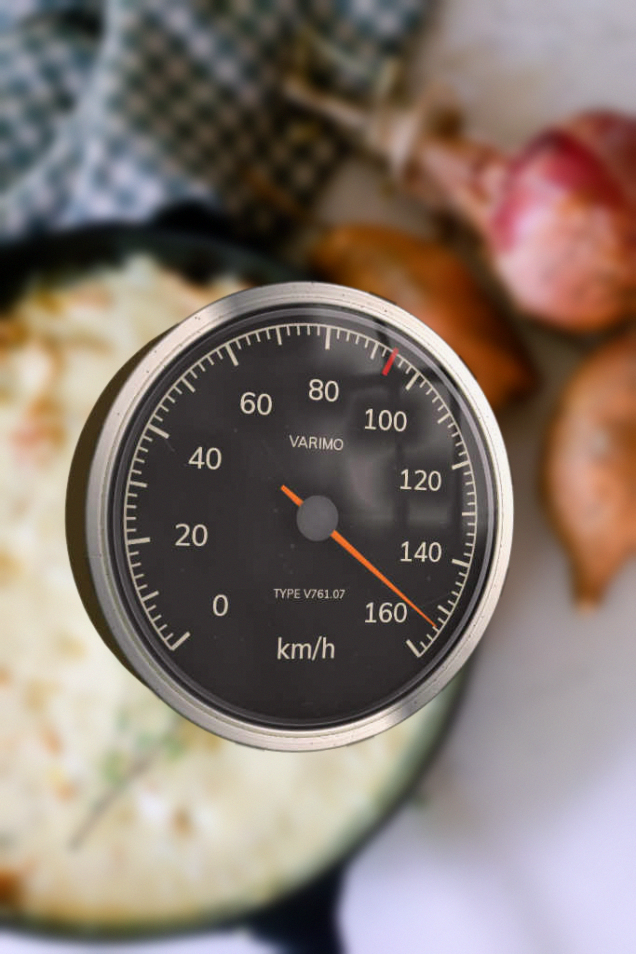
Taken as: value=154 unit=km/h
